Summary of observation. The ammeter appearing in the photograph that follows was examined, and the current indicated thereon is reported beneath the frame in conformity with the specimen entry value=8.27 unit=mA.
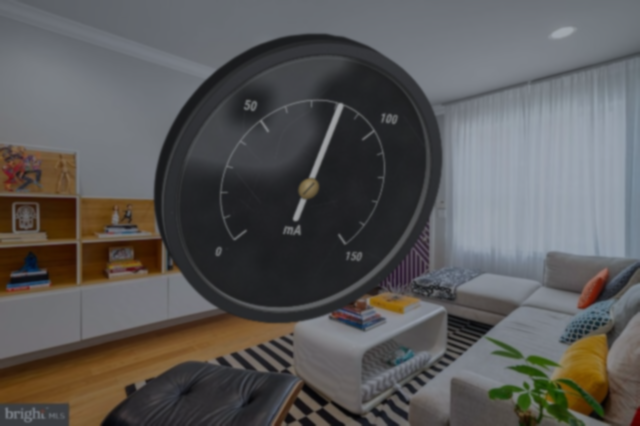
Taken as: value=80 unit=mA
